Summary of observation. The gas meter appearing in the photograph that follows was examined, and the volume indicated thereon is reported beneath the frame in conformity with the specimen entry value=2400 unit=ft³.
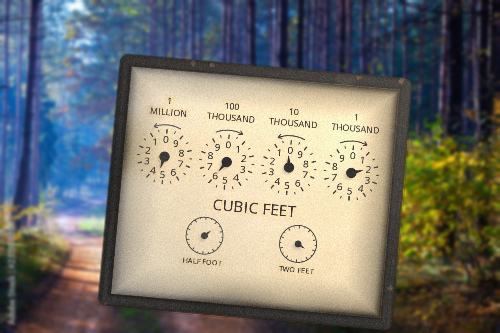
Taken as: value=460200 unit=ft³
